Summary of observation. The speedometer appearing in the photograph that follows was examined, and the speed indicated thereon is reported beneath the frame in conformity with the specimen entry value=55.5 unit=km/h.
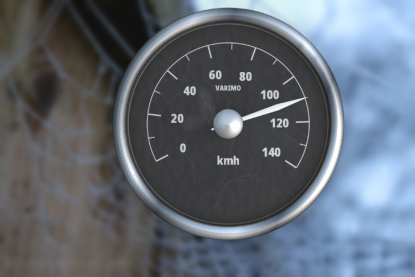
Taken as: value=110 unit=km/h
